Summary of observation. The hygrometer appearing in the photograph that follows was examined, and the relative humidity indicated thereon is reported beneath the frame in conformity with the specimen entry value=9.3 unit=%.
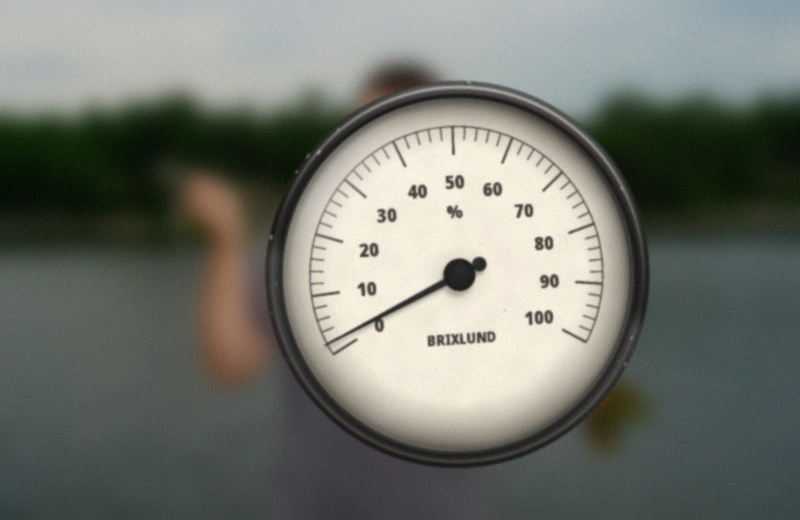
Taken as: value=2 unit=%
